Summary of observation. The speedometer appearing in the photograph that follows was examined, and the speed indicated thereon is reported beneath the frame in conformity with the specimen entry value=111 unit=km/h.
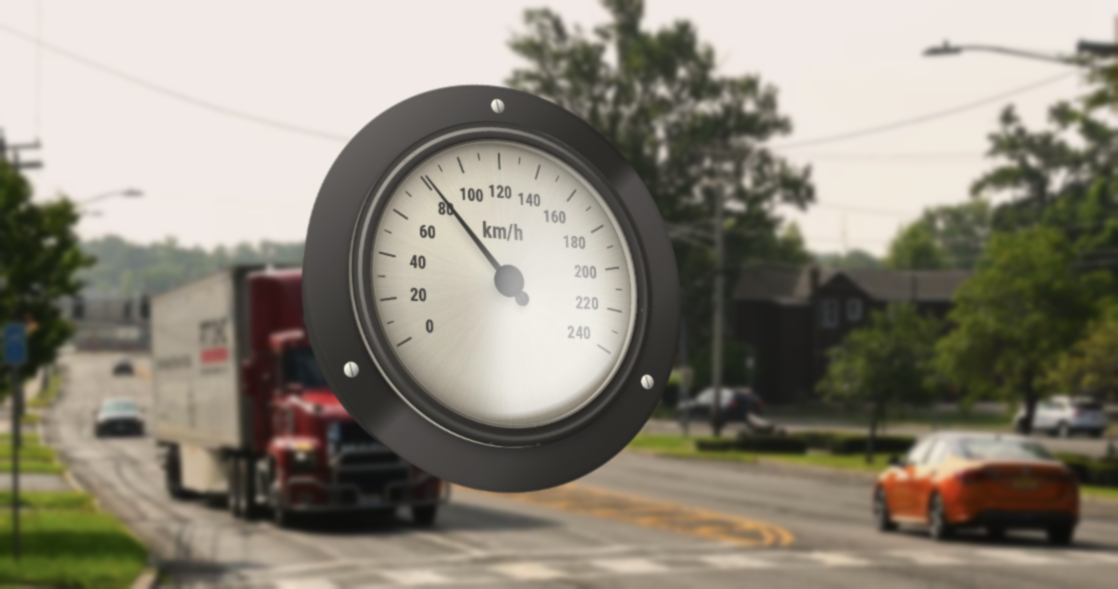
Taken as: value=80 unit=km/h
